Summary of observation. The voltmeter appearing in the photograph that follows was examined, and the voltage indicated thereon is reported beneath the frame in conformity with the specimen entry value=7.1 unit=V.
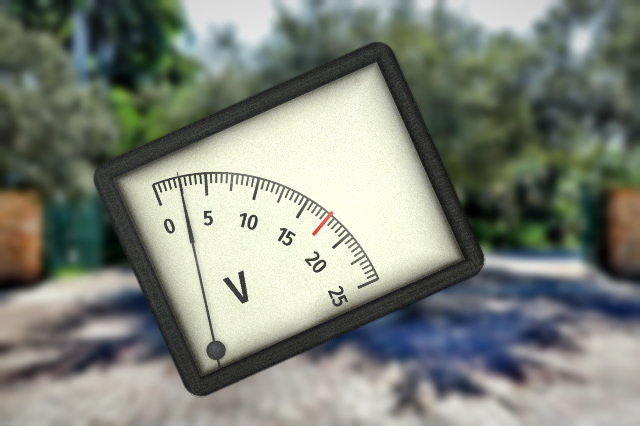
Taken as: value=2.5 unit=V
